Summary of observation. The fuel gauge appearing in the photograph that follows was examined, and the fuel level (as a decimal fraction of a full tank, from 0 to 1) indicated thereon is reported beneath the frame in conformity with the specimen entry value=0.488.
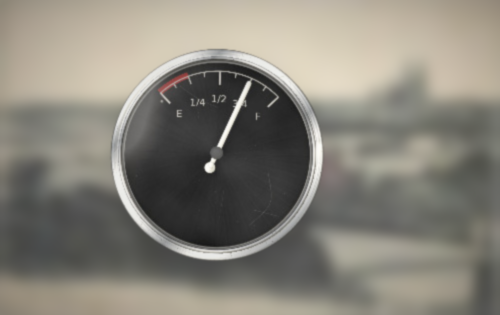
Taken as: value=0.75
